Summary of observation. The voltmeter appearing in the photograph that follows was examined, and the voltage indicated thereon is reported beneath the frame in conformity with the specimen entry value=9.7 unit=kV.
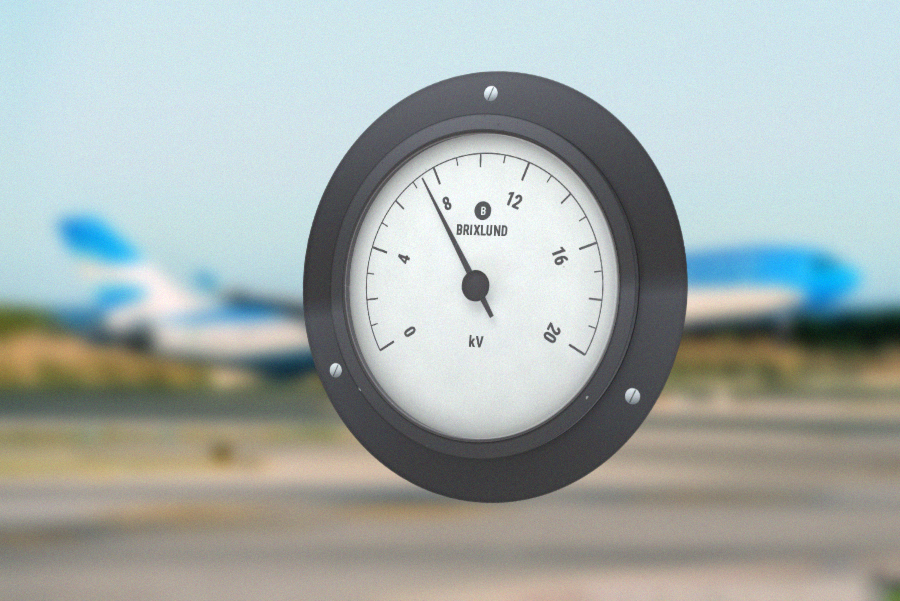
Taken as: value=7.5 unit=kV
